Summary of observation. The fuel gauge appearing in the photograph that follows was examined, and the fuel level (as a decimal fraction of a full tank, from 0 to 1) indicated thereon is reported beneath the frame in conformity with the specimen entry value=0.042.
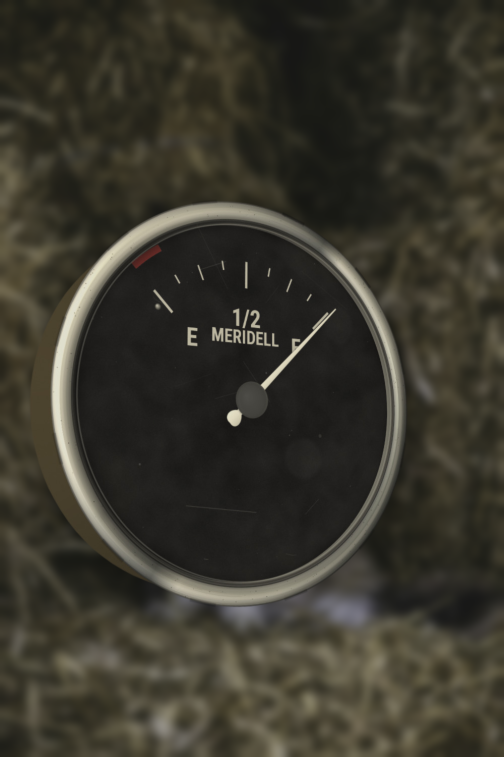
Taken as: value=1
